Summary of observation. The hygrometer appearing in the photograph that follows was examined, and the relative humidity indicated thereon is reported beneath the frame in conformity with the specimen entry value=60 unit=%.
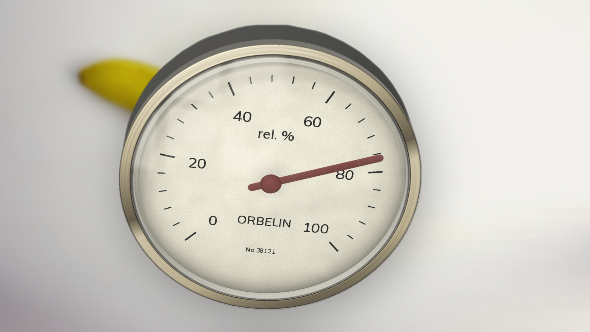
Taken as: value=76 unit=%
